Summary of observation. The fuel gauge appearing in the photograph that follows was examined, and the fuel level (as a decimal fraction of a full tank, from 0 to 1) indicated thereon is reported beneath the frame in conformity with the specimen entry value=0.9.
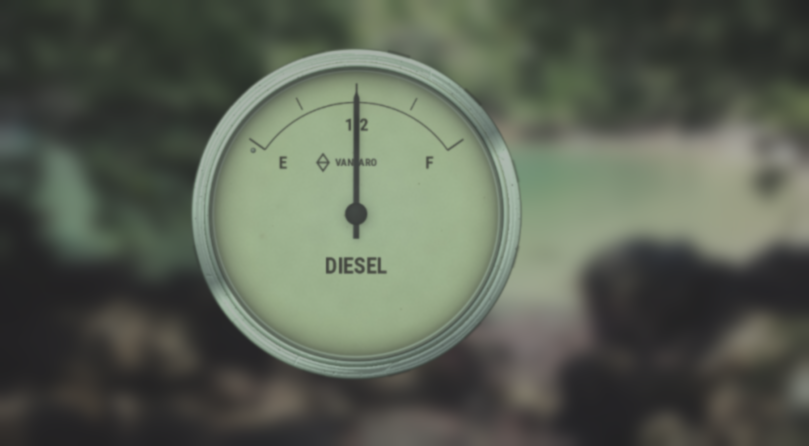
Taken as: value=0.5
